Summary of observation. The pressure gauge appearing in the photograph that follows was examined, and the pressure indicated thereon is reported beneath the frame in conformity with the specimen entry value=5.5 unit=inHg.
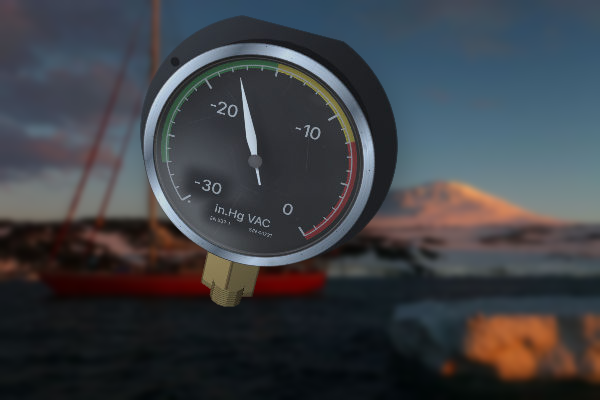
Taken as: value=-17.5 unit=inHg
